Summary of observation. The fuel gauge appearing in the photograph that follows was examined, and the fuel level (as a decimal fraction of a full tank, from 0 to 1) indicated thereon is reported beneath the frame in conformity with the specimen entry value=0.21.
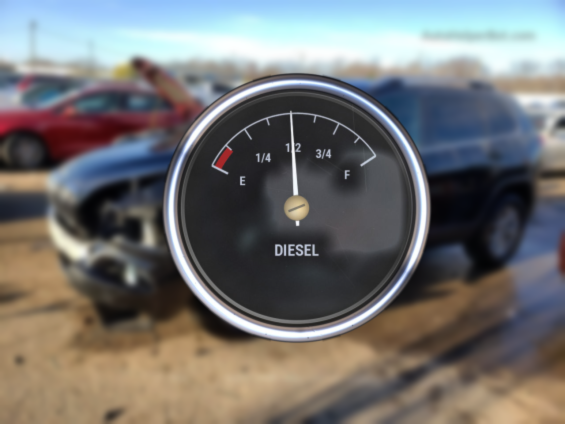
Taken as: value=0.5
